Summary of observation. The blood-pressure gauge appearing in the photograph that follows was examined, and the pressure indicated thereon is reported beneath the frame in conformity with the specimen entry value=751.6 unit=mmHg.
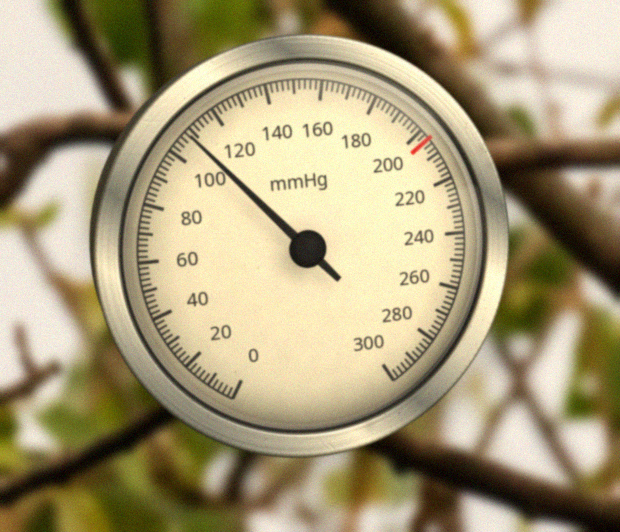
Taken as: value=108 unit=mmHg
